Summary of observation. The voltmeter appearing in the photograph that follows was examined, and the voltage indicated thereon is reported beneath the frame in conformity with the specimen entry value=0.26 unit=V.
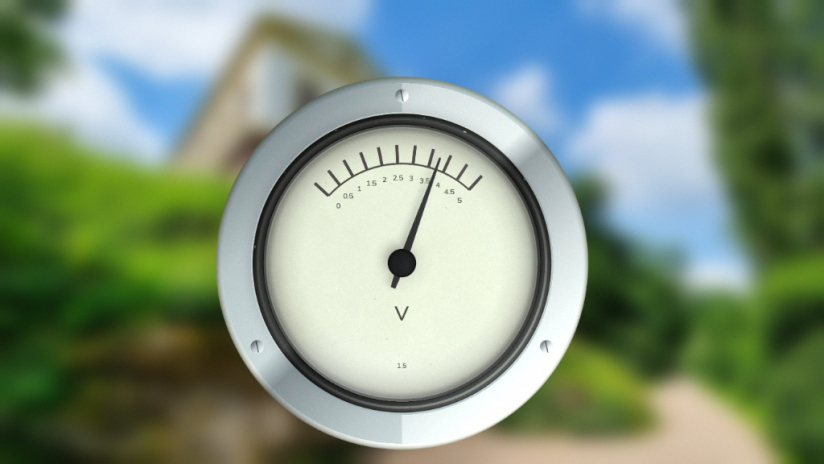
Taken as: value=3.75 unit=V
